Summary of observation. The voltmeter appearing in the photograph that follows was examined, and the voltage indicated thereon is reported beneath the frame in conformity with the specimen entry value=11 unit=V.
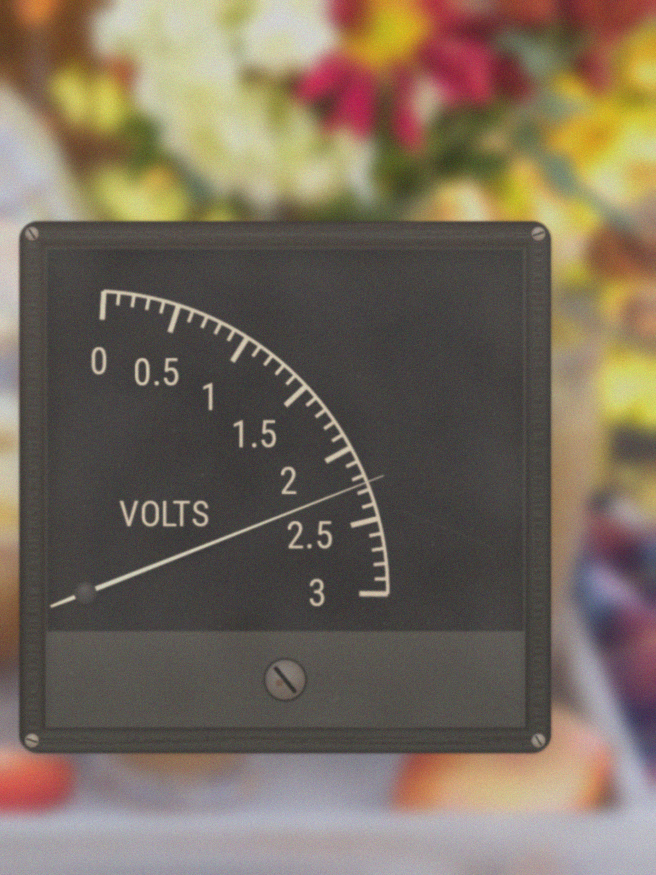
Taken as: value=2.25 unit=V
